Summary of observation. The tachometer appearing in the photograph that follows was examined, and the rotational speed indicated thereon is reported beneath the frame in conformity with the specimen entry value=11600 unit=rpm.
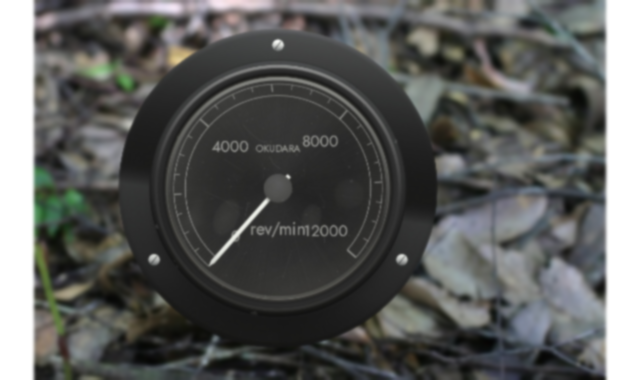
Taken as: value=0 unit=rpm
